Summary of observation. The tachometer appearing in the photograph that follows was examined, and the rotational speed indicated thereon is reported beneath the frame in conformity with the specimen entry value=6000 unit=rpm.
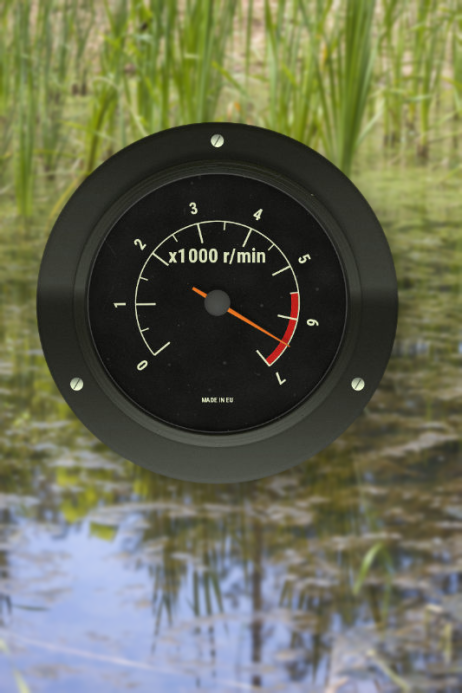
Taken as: value=6500 unit=rpm
